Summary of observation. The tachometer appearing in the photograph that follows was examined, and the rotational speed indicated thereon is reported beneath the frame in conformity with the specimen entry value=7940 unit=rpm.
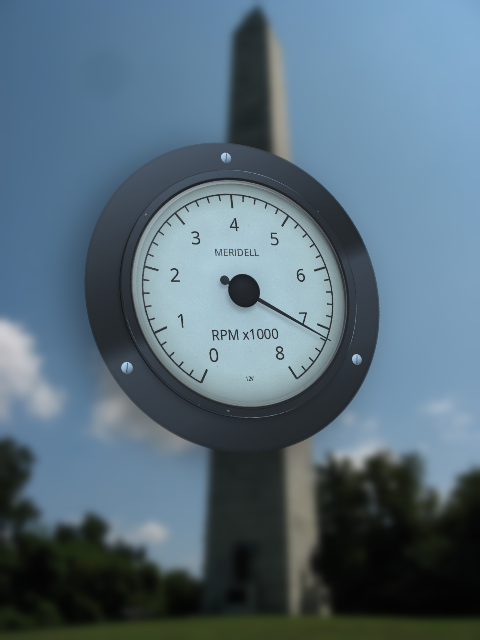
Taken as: value=7200 unit=rpm
